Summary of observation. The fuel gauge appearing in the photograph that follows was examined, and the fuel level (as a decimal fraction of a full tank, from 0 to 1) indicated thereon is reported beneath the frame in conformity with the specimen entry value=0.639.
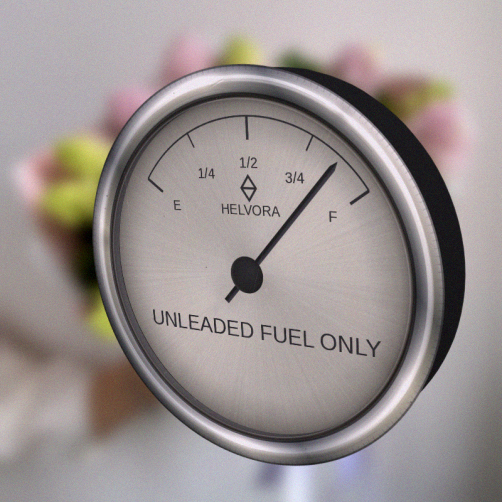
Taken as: value=0.875
